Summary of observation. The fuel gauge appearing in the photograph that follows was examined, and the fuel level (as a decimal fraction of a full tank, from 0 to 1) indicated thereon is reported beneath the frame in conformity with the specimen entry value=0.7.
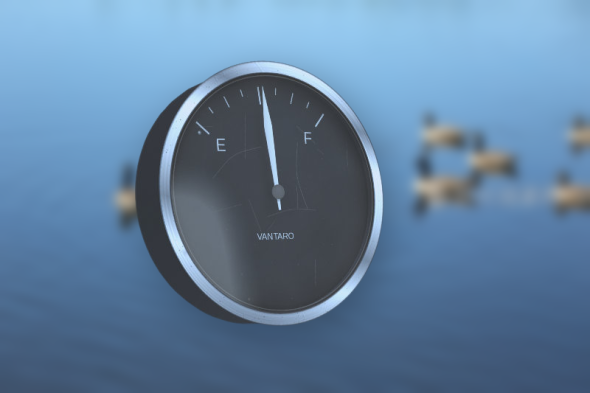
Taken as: value=0.5
